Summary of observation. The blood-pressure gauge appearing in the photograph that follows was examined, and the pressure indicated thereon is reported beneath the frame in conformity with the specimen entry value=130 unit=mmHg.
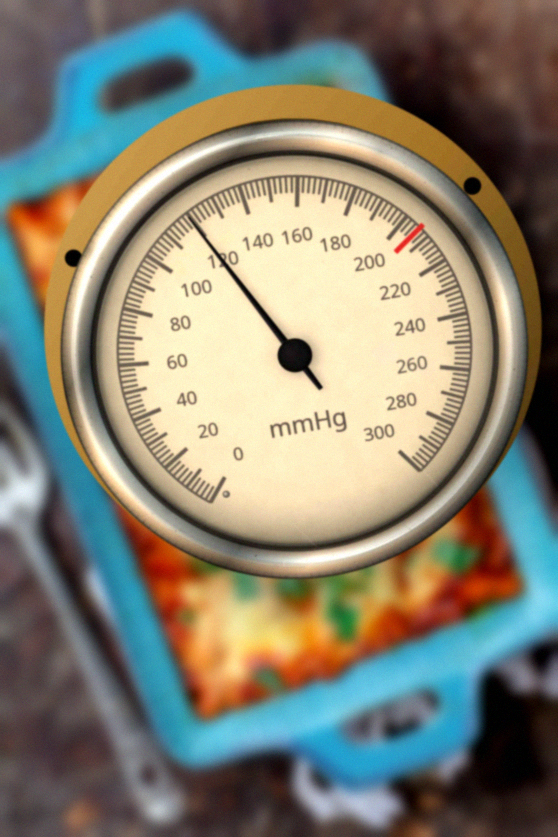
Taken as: value=120 unit=mmHg
